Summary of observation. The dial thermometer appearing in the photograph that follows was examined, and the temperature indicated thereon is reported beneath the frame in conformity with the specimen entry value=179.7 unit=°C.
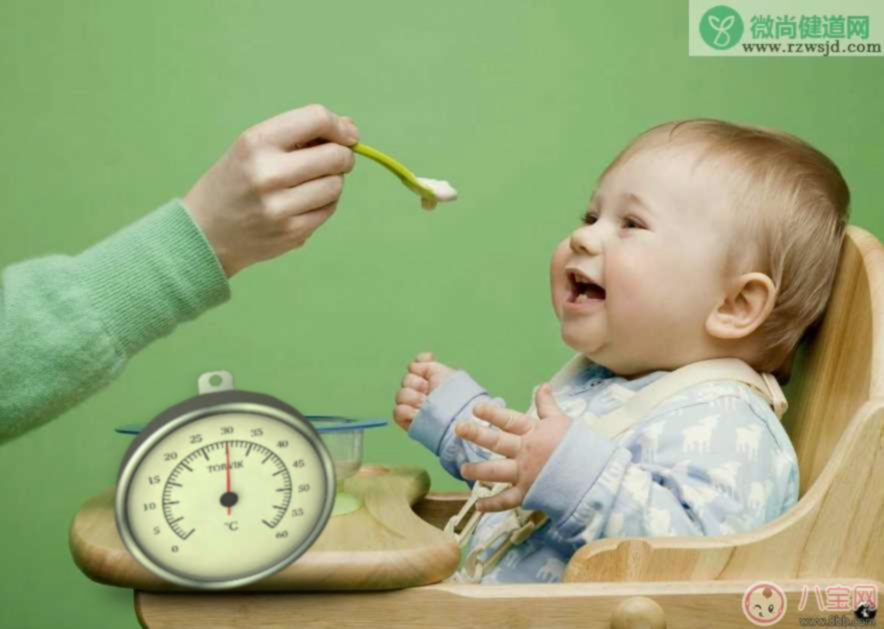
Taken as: value=30 unit=°C
